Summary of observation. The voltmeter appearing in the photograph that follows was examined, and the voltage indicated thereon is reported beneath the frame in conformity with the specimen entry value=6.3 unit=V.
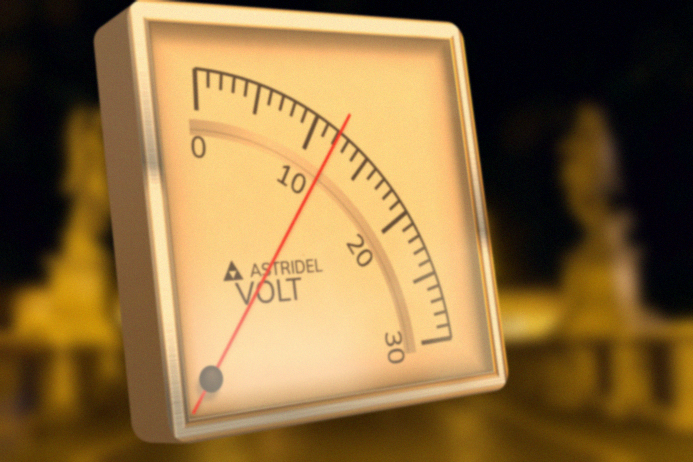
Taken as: value=12 unit=V
